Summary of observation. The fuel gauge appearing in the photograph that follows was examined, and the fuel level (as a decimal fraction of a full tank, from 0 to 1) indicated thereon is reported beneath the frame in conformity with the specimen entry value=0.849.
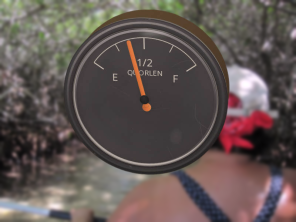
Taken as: value=0.375
